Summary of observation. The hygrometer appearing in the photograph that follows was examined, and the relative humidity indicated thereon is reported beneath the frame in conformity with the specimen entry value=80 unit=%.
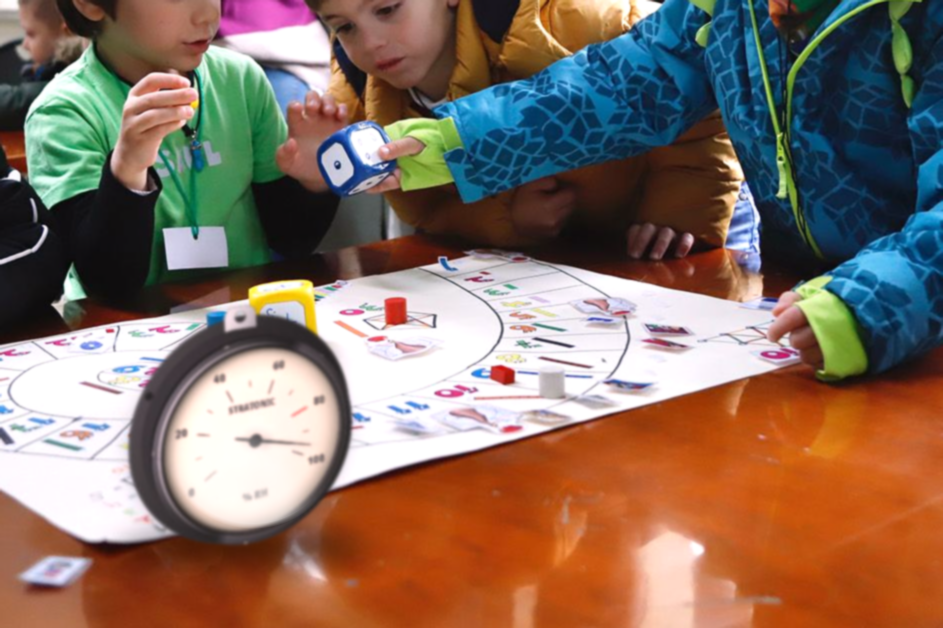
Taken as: value=95 unit=%
